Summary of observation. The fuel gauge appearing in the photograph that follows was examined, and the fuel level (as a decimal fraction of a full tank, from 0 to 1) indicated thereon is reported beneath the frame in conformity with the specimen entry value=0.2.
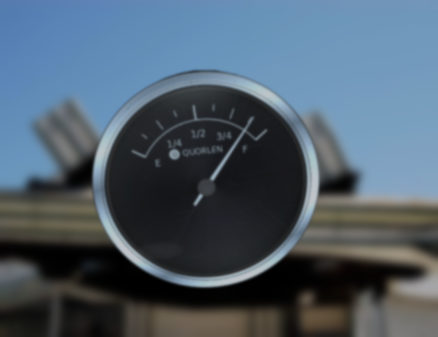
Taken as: value=0.875
